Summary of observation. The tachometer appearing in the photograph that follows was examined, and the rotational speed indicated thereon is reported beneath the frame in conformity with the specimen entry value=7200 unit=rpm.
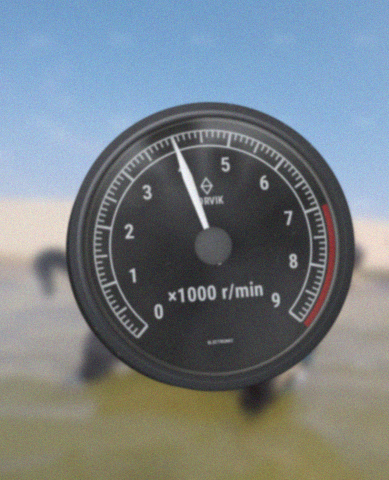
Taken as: value=4000 unit=rpm
